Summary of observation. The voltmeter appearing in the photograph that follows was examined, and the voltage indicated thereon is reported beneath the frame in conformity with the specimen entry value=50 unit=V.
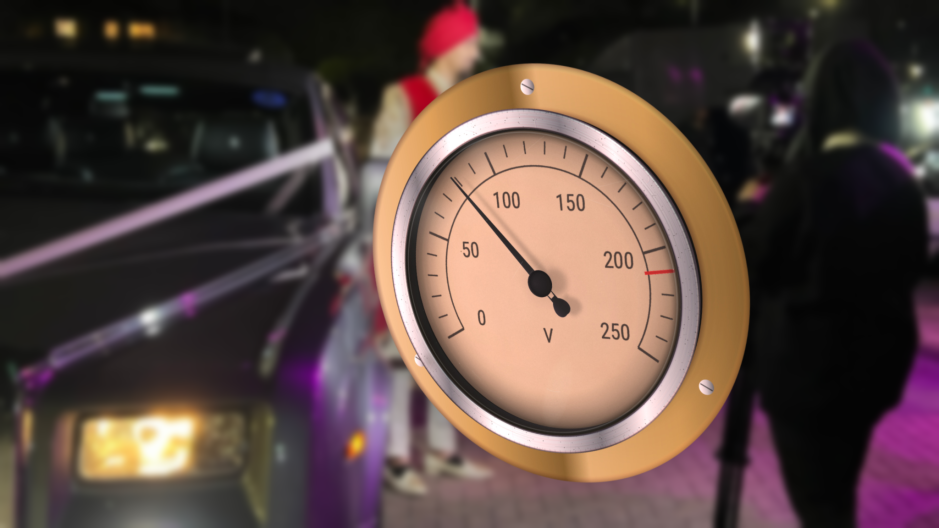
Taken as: value=80 unit=V
